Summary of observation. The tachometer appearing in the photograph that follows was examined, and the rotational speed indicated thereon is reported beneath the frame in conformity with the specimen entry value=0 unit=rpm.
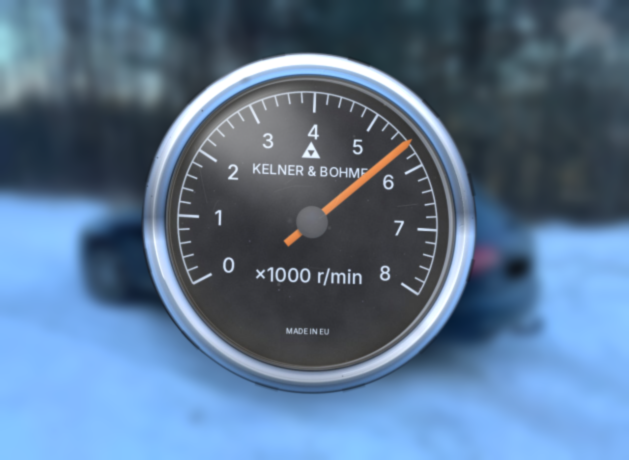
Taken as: value=5600 unit=rpm
